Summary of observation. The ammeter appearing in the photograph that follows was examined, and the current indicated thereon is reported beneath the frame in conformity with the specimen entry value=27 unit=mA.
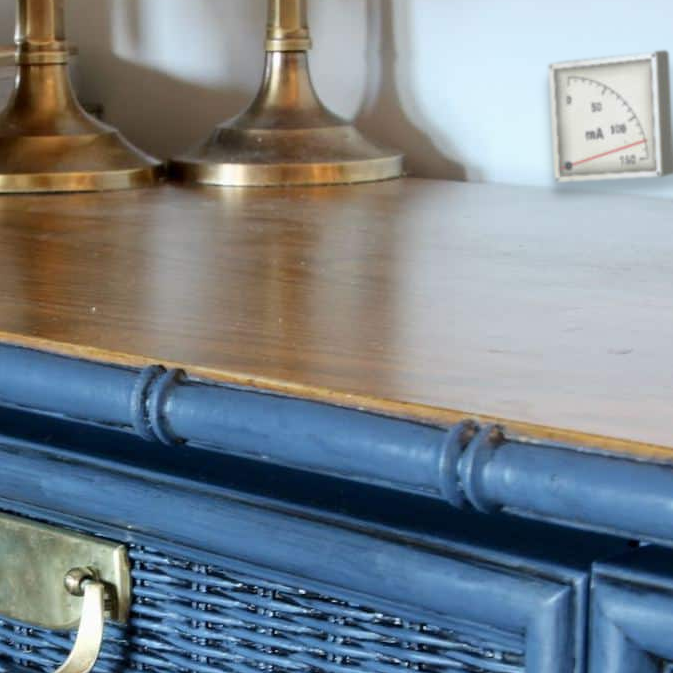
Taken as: value=130 unit=mA
